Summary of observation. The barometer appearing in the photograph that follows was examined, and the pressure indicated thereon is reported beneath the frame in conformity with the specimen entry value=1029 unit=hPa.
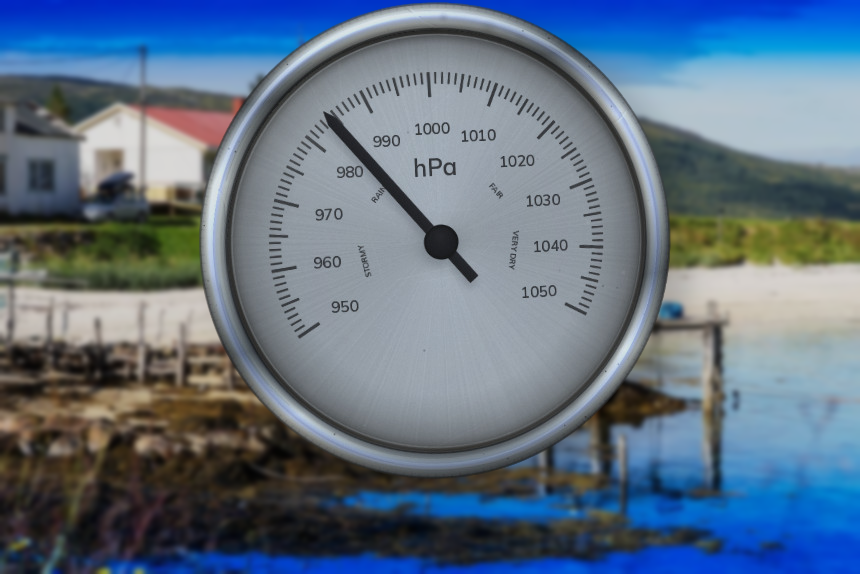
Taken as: value=984 unit=hPa
